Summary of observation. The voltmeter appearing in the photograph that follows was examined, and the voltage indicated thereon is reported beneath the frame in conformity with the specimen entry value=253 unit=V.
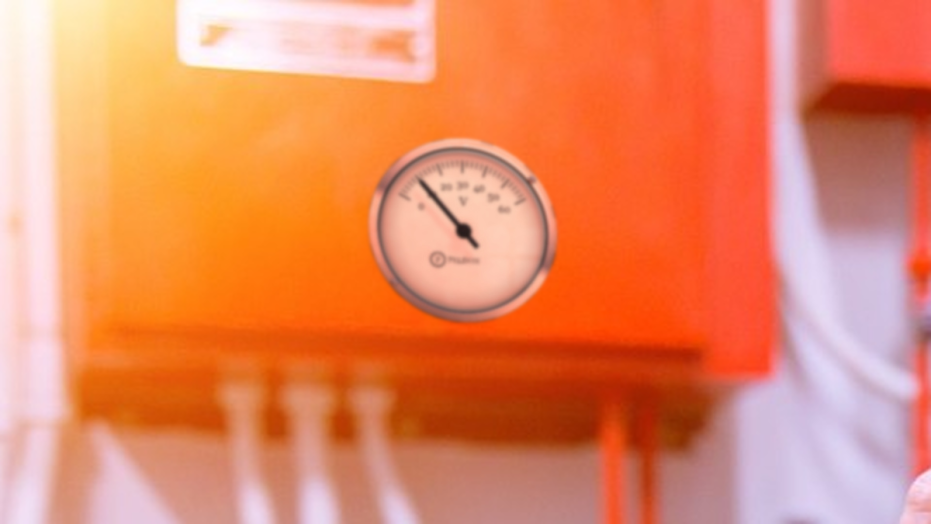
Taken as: value=10 unit=V
